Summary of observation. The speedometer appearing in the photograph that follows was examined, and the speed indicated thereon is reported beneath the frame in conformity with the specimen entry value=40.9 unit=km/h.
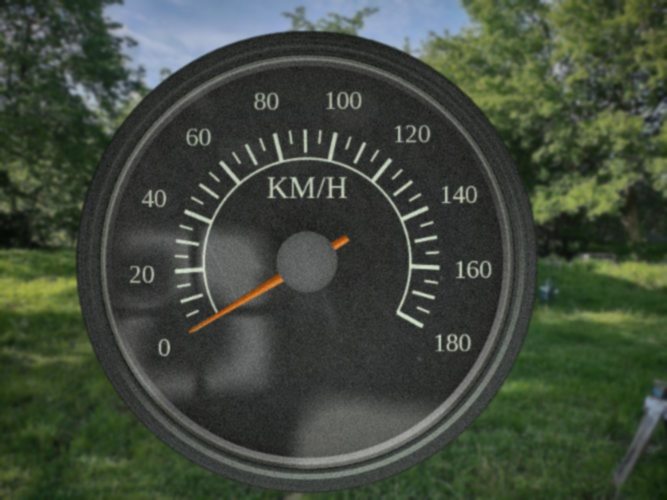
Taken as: value=0 unit=km/h
